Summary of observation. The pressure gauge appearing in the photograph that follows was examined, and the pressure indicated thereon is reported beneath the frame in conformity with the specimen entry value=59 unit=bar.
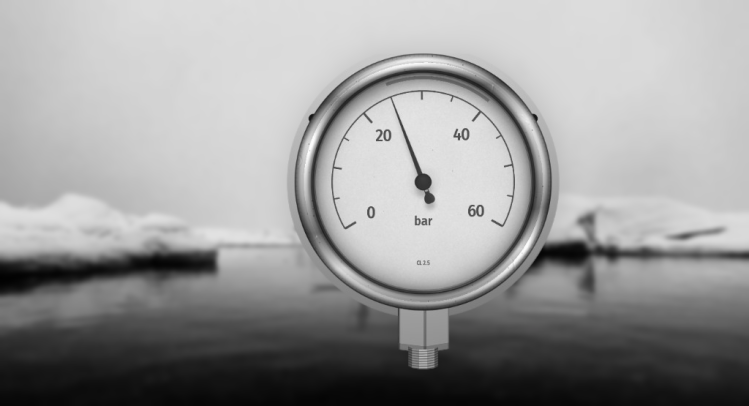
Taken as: value=25 unit=bar
